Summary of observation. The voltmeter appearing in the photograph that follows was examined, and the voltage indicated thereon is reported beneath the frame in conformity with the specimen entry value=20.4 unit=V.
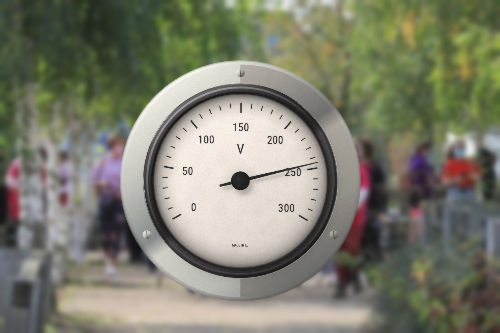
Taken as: value=245 unit=V
